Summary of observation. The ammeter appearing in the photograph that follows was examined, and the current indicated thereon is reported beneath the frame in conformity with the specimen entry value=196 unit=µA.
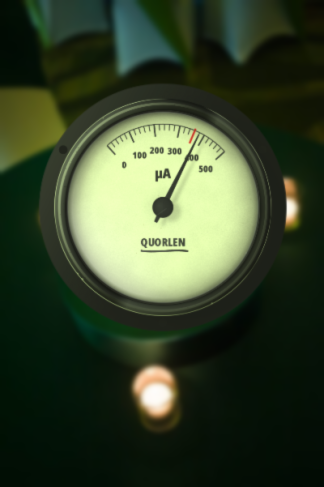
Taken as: value=380 unit=µA
